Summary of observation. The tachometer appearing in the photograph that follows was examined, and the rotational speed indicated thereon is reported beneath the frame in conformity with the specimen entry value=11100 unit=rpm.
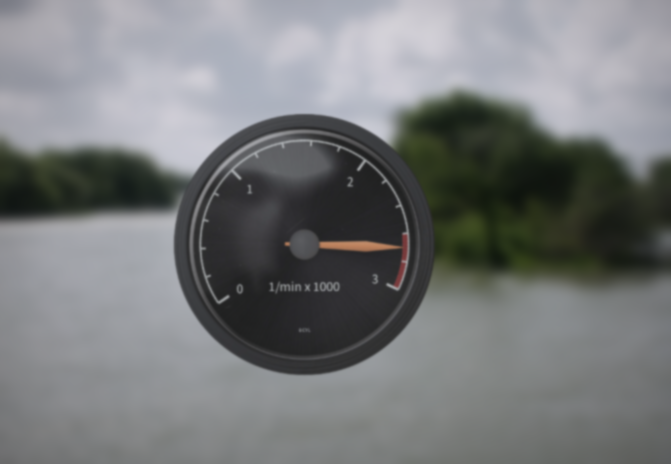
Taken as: value=2700 unit=rpm
